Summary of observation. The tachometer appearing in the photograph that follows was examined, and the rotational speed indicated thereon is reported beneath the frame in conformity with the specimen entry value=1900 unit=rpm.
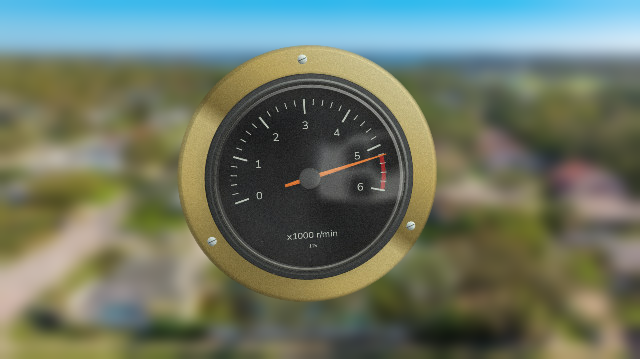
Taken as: value=5200 unit=rpm
